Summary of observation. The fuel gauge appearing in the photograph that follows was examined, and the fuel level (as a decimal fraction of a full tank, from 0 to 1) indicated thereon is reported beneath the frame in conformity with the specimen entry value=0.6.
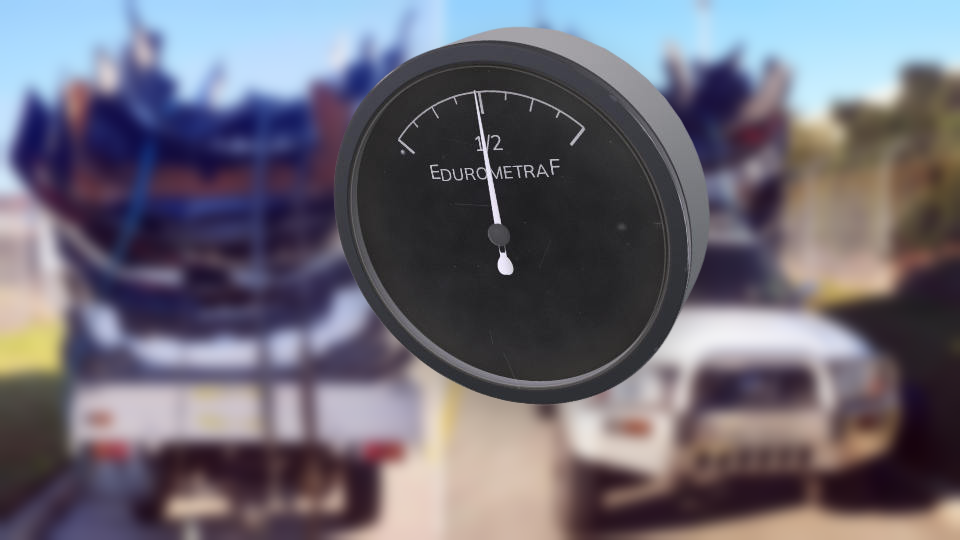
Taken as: value=0.5
